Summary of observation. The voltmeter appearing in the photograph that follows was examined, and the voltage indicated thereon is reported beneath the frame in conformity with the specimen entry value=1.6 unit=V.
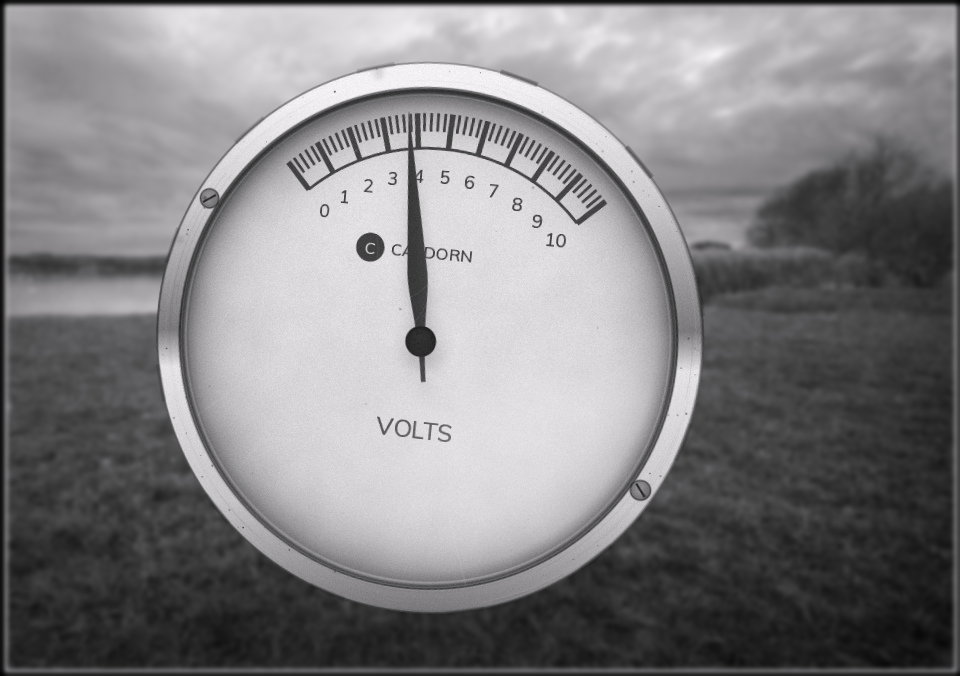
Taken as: value=3.8 unit=V
